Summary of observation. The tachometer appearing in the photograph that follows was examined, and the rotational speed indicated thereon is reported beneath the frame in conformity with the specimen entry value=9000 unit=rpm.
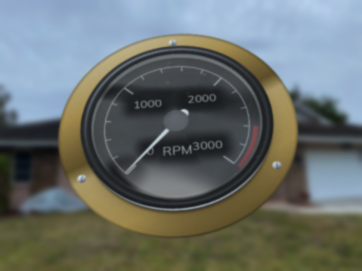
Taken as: value=0 unit=rpm
